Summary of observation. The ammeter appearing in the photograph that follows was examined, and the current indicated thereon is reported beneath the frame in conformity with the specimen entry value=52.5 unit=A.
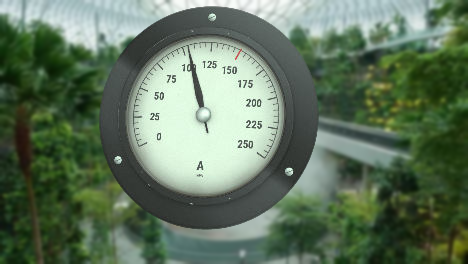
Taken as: value=105 unit=A
